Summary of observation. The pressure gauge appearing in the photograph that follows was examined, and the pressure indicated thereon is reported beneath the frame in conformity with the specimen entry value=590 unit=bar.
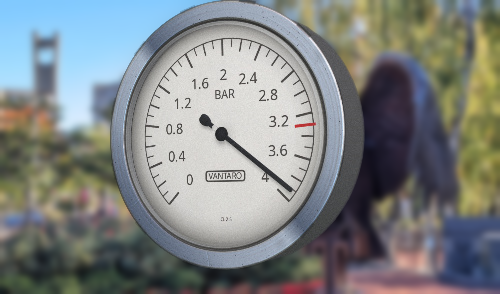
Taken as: value=3.9 unit=bar
